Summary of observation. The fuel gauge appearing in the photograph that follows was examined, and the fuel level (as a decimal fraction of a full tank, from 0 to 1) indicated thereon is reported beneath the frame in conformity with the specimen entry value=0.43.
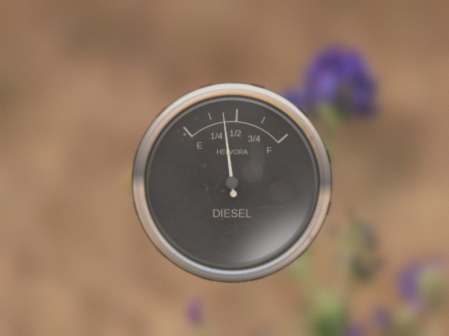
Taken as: value=0.375
